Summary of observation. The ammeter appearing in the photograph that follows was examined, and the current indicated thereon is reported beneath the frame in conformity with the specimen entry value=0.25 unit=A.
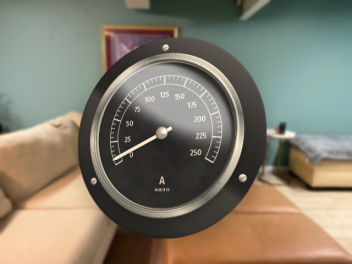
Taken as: value=5 unit=A
